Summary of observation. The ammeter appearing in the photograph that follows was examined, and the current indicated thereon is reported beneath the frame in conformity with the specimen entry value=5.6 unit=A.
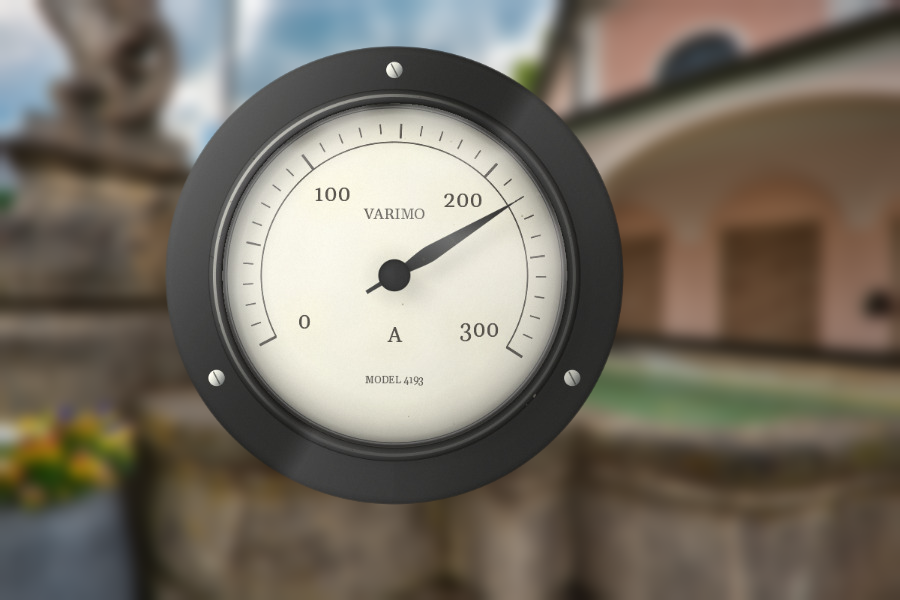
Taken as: value=220 unit=A
